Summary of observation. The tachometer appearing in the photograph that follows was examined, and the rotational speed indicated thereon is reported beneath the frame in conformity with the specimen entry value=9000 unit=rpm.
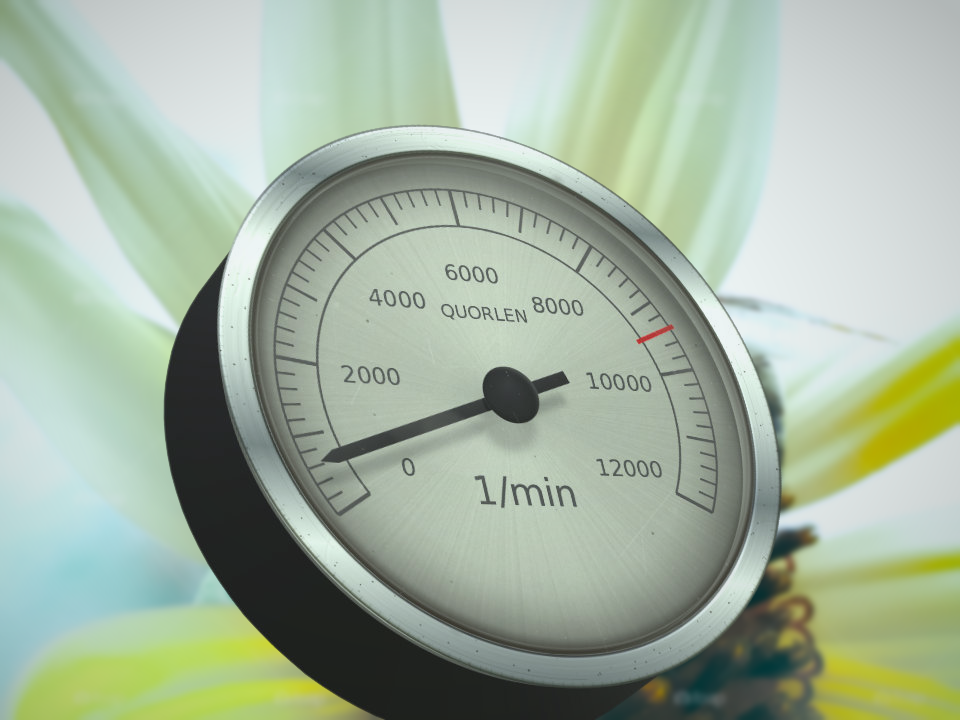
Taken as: value=600 unit=rpm
